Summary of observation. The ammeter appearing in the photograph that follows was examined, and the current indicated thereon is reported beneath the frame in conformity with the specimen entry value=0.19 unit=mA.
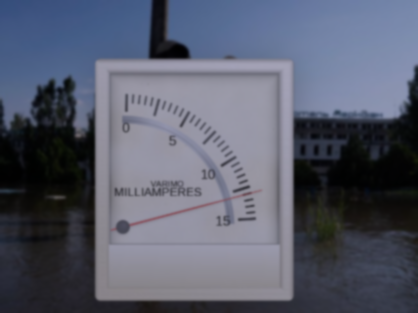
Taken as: value=13 unit=mA
